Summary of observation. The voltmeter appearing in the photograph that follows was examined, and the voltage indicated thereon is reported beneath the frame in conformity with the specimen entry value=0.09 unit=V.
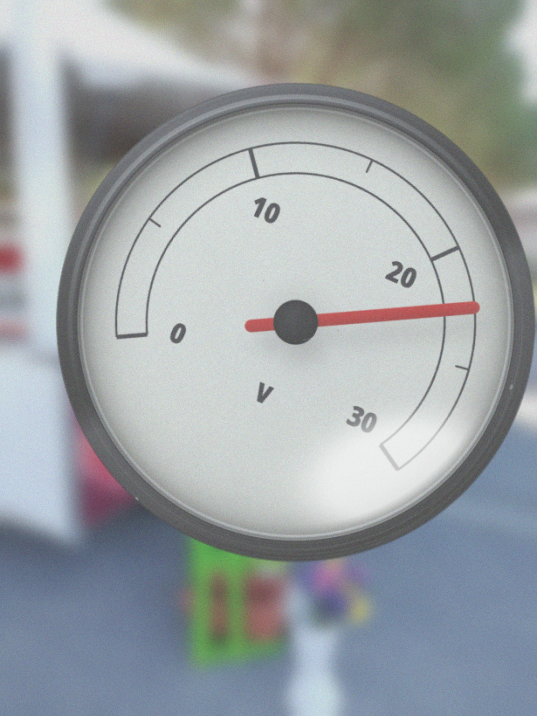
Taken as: value=22.5 unit=V
